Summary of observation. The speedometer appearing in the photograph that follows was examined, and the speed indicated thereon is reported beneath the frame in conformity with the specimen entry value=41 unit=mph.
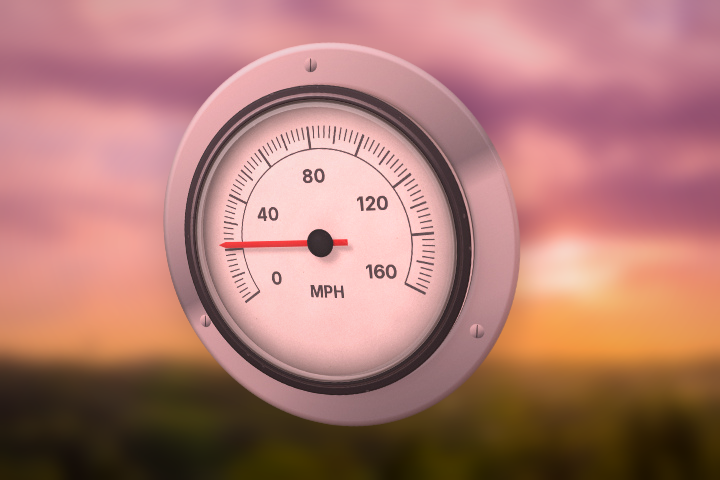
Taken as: value=22 unit=mph
